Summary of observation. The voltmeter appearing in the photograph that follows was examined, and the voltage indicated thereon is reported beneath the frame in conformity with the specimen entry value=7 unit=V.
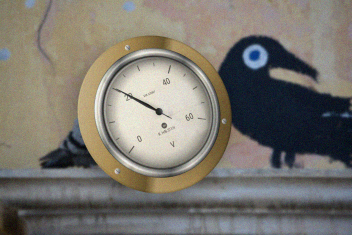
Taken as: value=20 unit=V
